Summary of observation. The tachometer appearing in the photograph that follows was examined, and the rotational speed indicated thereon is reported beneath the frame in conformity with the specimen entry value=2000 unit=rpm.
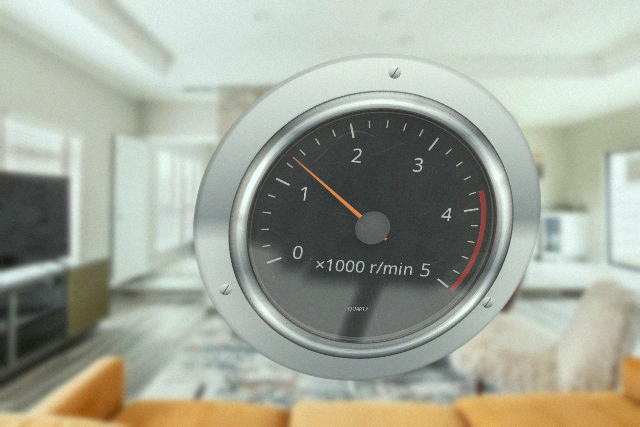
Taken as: value=1300 unit=rpm
